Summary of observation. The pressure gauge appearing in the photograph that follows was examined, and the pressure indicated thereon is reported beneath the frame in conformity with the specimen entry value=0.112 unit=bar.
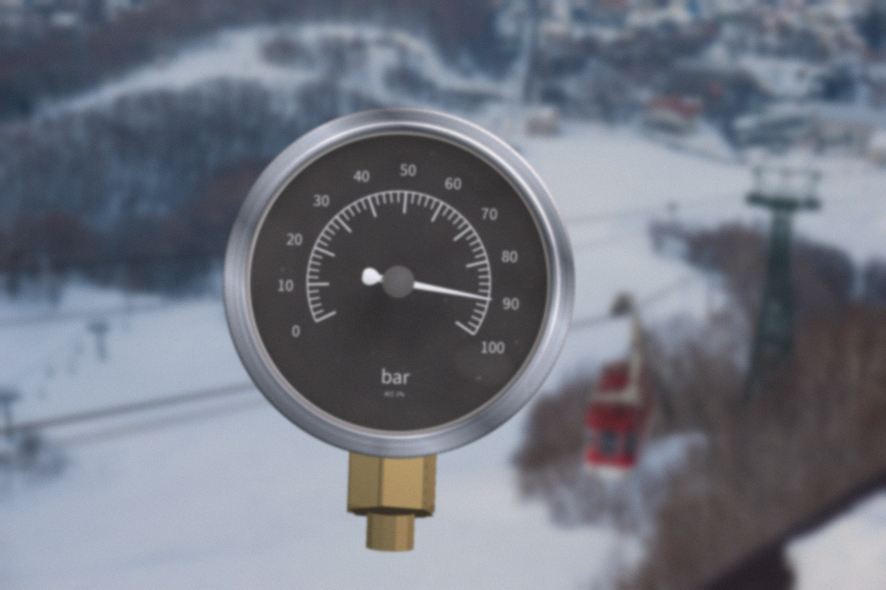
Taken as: value=90 unit=bar
